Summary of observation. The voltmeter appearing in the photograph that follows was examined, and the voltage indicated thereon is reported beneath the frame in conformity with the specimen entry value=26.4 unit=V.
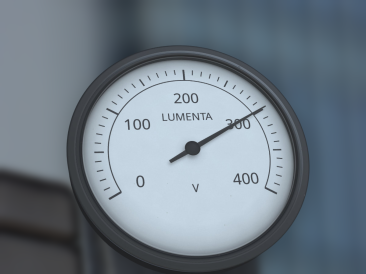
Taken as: value=300 unit=V
